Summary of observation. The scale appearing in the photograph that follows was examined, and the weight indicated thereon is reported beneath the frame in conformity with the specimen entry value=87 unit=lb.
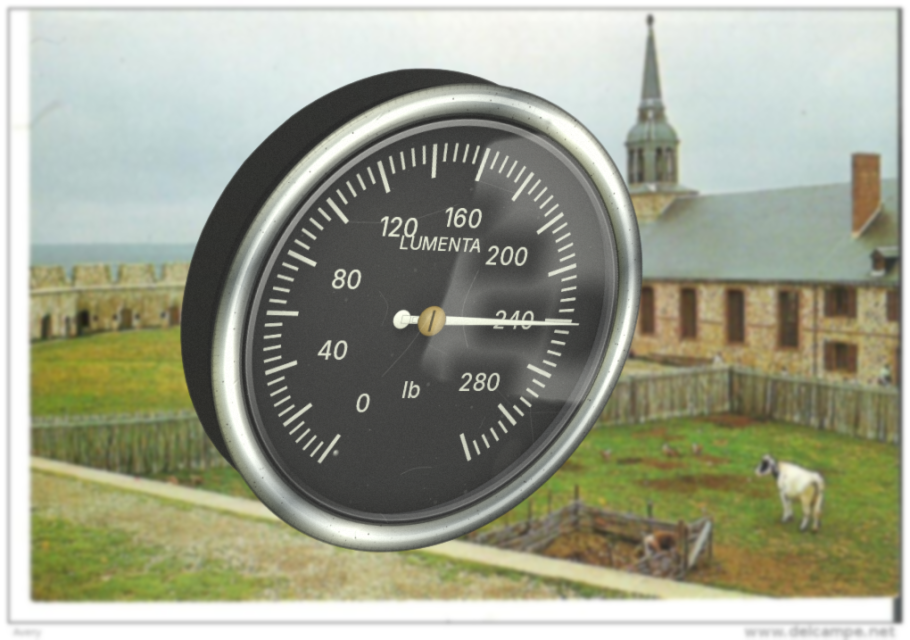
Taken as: value=240 unit=lb
